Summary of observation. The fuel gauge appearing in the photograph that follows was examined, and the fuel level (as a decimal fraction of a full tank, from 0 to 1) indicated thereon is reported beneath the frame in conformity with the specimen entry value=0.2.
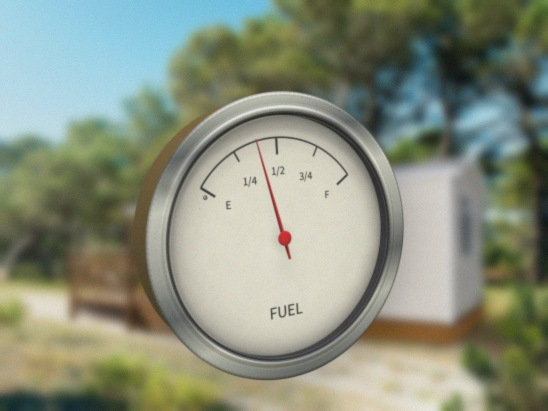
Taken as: value=0.375
